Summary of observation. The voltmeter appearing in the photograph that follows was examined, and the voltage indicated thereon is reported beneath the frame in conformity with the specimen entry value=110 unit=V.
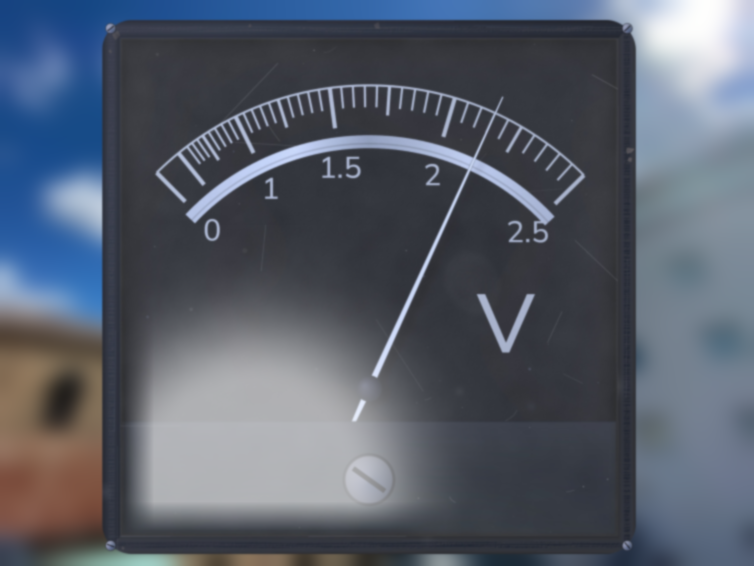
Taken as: value=2.15 unit=V
